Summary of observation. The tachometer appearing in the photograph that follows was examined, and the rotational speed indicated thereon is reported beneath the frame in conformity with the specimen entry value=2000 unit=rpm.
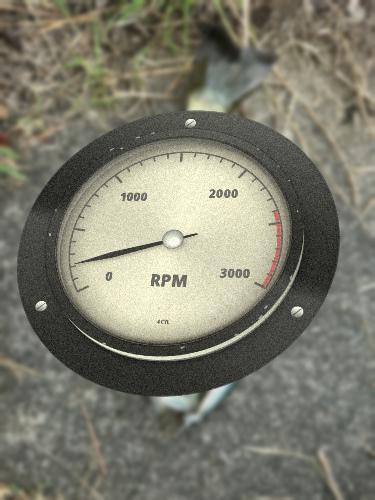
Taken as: value=200 unit=rpm
